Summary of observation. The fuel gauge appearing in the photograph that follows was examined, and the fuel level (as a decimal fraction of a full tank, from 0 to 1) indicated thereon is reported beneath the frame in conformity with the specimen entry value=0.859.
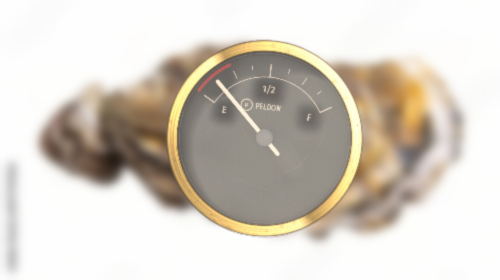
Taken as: value=0.125
